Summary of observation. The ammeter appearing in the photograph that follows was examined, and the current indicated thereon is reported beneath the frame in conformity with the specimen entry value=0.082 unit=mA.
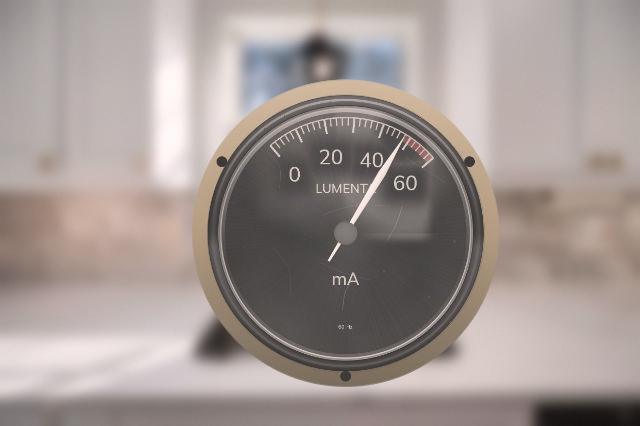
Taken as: value=48 unit=mA
